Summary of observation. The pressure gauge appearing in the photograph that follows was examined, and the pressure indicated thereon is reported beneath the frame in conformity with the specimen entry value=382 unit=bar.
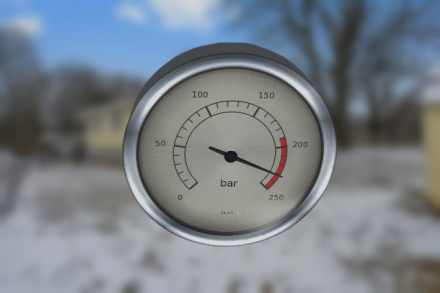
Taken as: value=230 unit=bar
